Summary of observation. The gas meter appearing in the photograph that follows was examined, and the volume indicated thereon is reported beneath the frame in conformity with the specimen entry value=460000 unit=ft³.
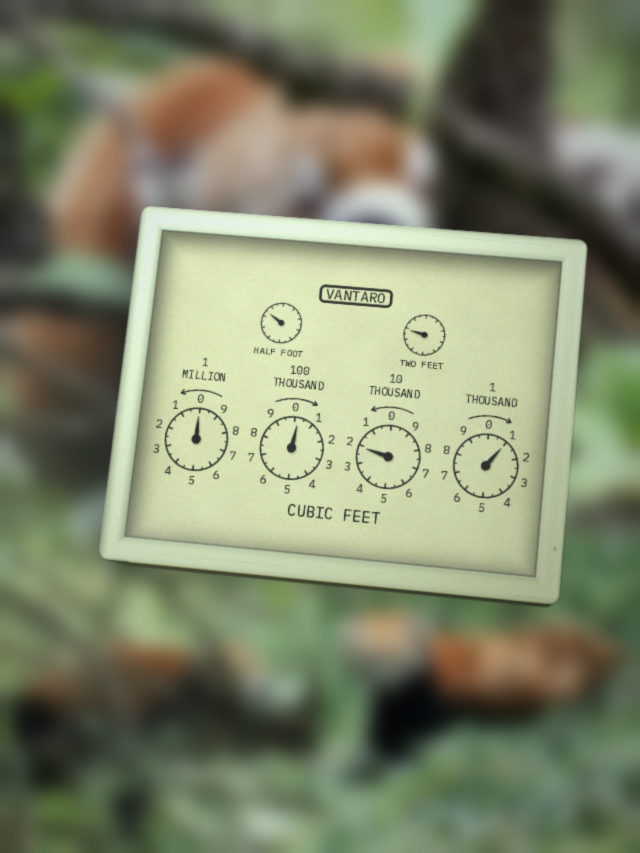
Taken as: value=2100 unit=ft³
